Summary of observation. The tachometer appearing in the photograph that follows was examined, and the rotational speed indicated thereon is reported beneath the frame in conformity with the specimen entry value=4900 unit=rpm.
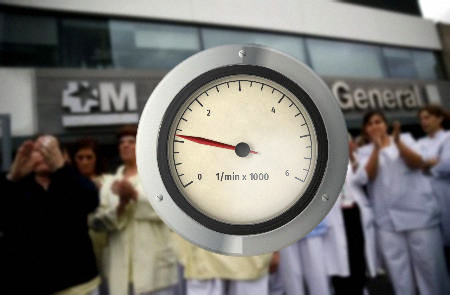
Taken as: value=1125 unit=rpm
